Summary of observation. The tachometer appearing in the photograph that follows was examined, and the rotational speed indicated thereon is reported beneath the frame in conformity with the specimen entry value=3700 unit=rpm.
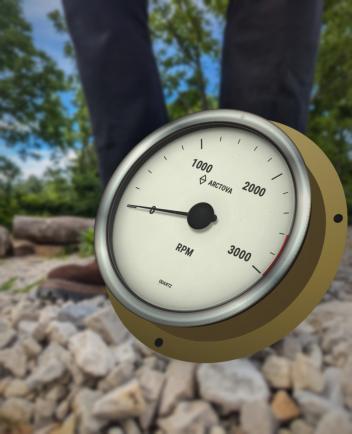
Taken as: value=0 unit=rpm
